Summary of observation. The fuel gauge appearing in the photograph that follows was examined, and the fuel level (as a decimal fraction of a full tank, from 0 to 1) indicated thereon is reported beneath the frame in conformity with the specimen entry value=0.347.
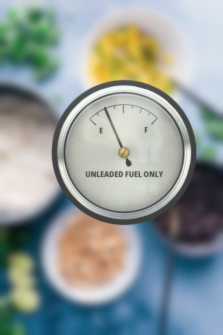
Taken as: value=0.25
